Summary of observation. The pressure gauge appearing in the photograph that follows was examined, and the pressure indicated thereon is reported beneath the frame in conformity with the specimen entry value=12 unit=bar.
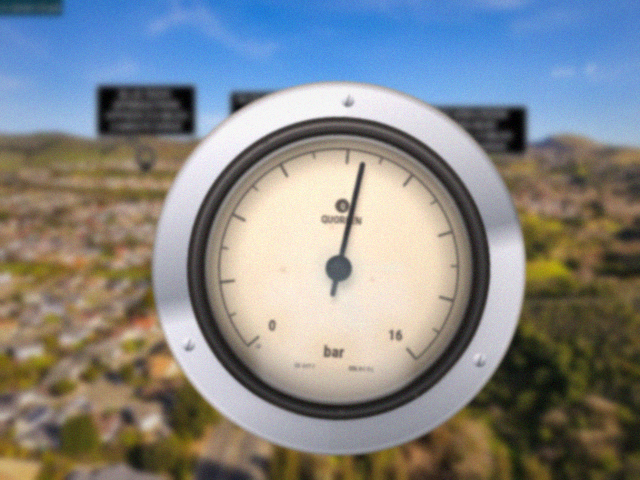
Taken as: value=8.5 unit=bar
